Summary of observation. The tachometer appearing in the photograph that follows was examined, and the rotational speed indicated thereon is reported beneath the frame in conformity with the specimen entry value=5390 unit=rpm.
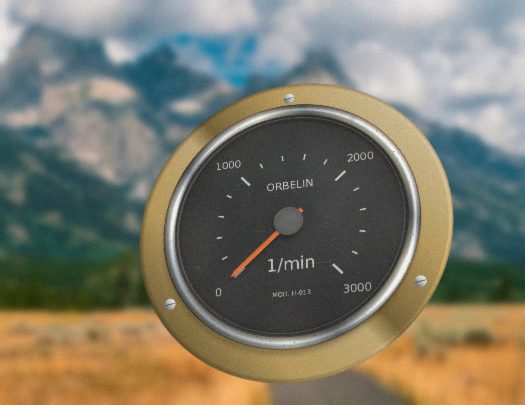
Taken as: value=0 unit=rpm
